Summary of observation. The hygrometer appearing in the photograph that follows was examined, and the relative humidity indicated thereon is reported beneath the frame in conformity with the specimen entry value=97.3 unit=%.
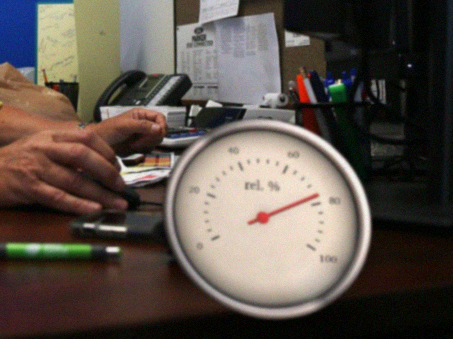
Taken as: value=76 unit=%
